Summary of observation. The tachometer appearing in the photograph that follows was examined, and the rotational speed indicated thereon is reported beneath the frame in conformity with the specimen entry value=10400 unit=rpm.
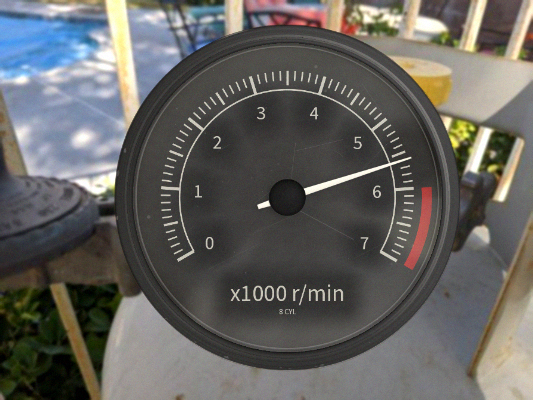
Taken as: value=5600 unit=rpm
